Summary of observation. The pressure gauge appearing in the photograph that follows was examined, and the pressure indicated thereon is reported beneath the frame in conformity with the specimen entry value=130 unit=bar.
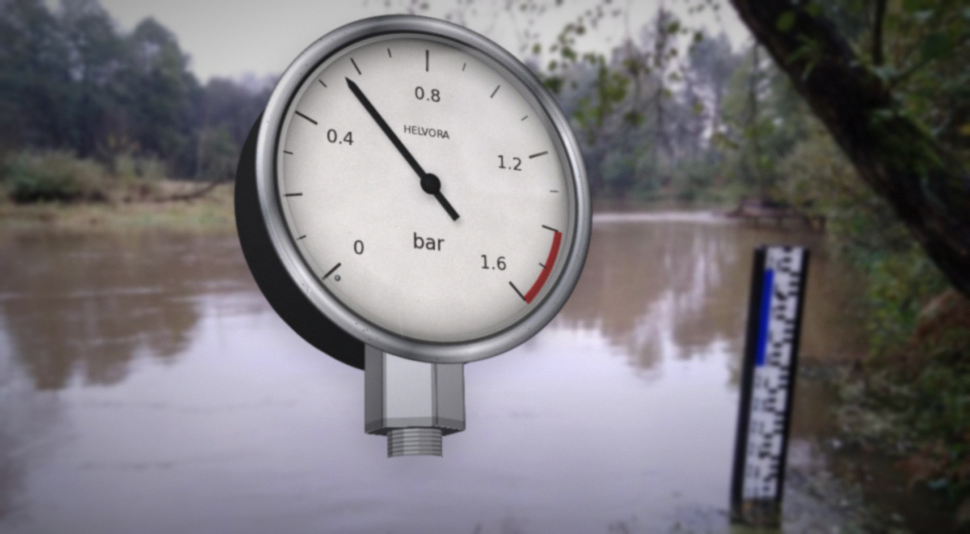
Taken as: value=0.55 unit=bar
